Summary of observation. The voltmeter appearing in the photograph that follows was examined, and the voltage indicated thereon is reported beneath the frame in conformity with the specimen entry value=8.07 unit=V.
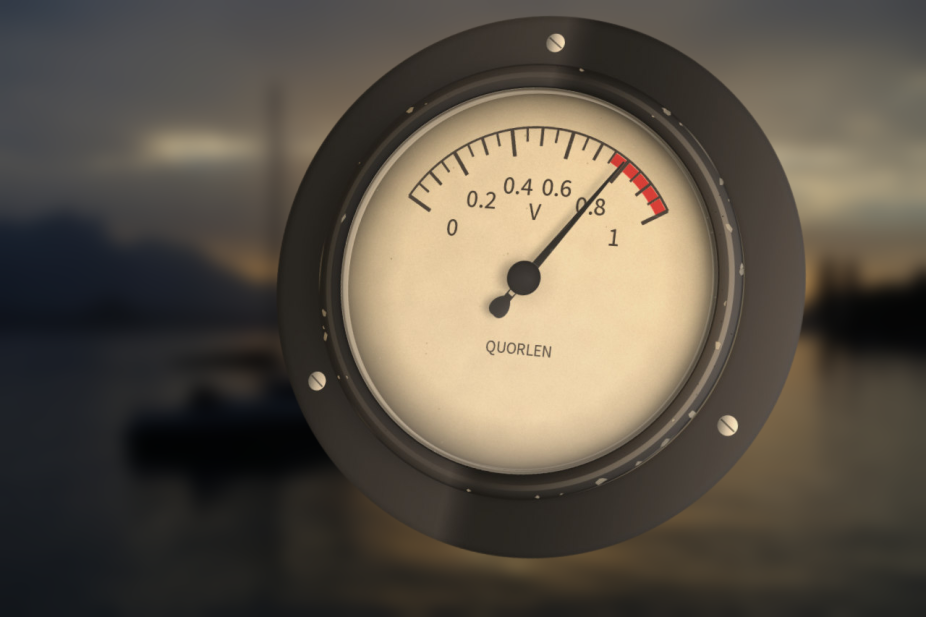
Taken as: value=0.8 unit=V
